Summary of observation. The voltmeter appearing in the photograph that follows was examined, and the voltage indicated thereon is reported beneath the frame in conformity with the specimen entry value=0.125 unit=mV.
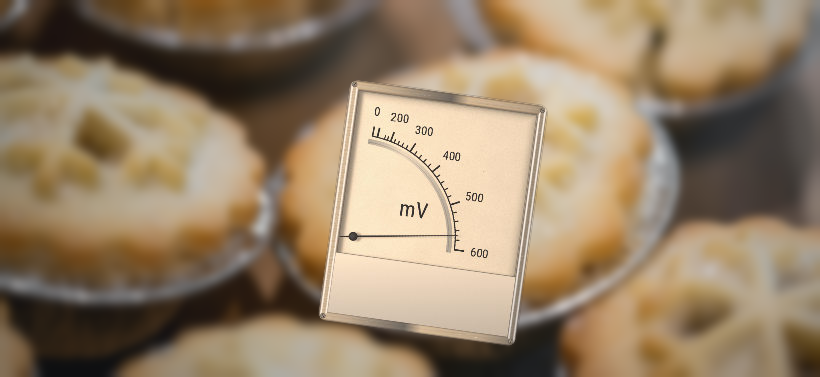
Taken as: value=570 unit=mV
